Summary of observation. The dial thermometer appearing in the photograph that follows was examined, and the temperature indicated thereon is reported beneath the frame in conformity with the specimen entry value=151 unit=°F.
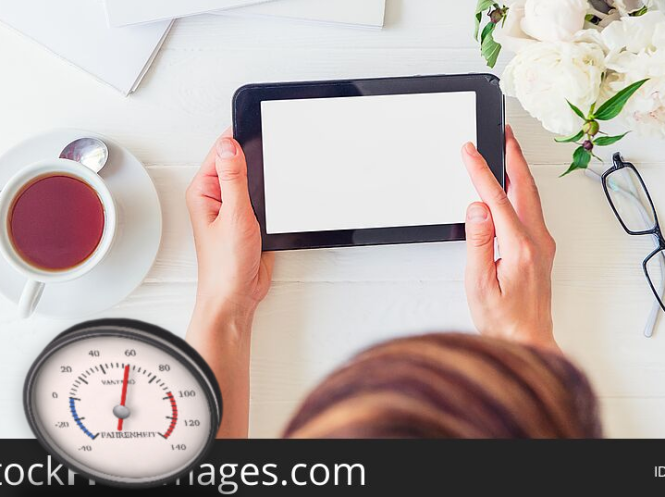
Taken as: value=60 unit=°F
